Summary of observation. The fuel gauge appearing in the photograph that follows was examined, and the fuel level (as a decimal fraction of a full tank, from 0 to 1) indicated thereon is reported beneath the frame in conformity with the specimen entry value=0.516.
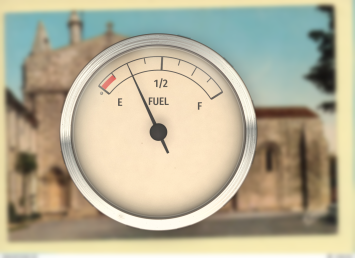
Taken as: value=0.25
